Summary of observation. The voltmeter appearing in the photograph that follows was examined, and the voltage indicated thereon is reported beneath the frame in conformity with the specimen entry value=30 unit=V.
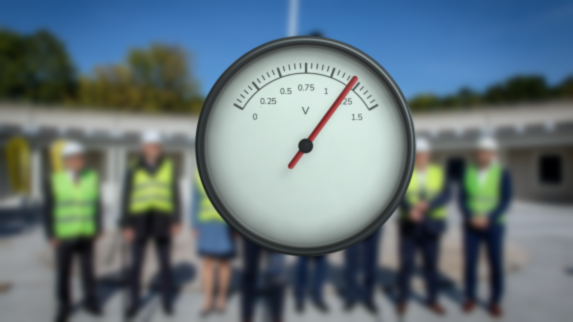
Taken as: value=1.2 unit=V
